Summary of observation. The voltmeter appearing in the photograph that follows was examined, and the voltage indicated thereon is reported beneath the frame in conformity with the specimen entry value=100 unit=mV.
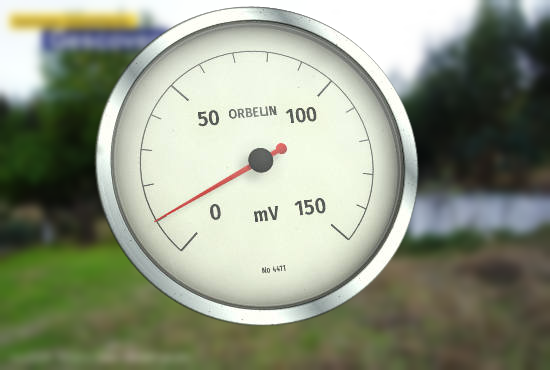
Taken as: value=10 unit=mV
